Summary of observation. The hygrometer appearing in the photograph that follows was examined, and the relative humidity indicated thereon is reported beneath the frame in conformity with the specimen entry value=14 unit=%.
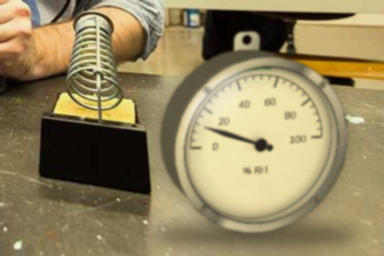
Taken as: value=12 unit=%
